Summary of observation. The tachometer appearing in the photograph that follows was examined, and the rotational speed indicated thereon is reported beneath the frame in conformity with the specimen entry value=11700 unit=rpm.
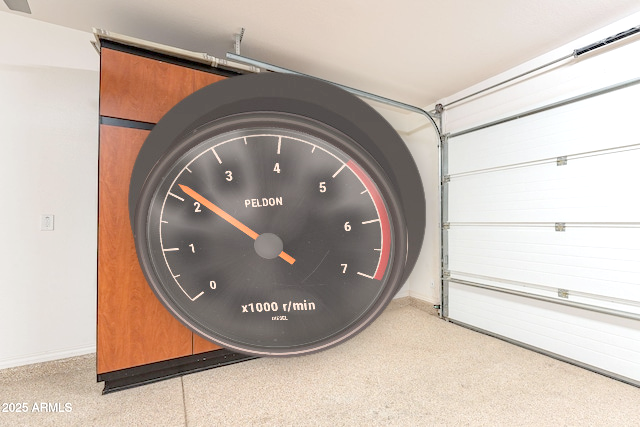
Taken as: value=2250 unit=rpm
